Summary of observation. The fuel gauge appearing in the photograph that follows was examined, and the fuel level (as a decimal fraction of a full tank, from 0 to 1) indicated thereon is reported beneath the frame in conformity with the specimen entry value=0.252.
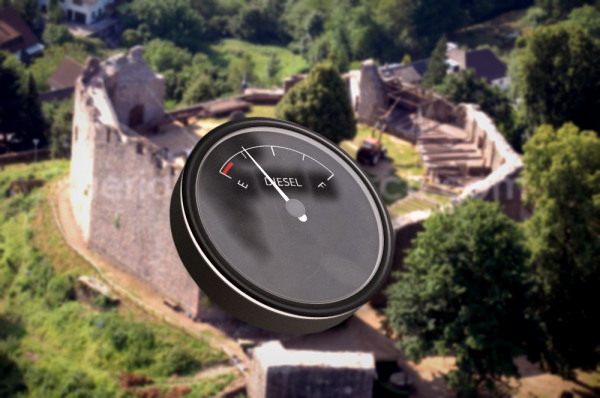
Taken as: value=0.25
